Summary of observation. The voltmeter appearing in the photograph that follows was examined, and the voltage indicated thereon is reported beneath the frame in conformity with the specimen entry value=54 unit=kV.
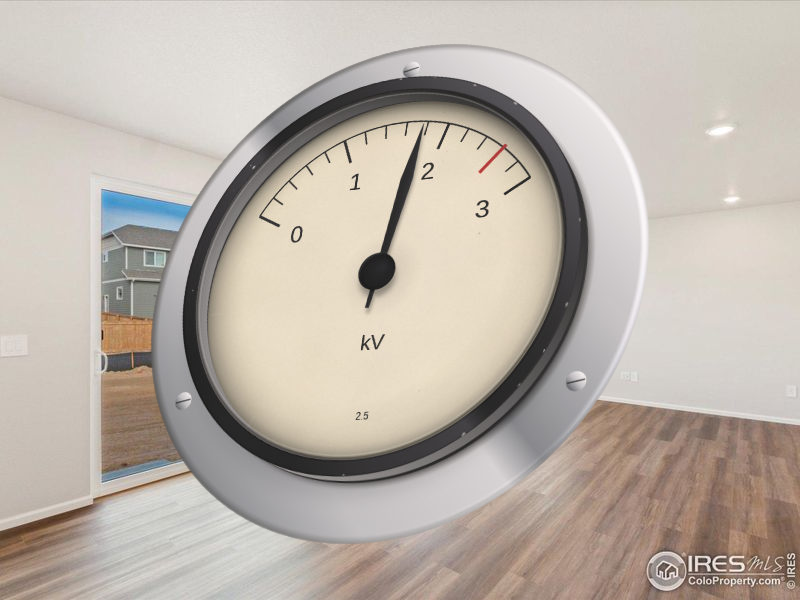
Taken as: value=1.8 unit=kV
